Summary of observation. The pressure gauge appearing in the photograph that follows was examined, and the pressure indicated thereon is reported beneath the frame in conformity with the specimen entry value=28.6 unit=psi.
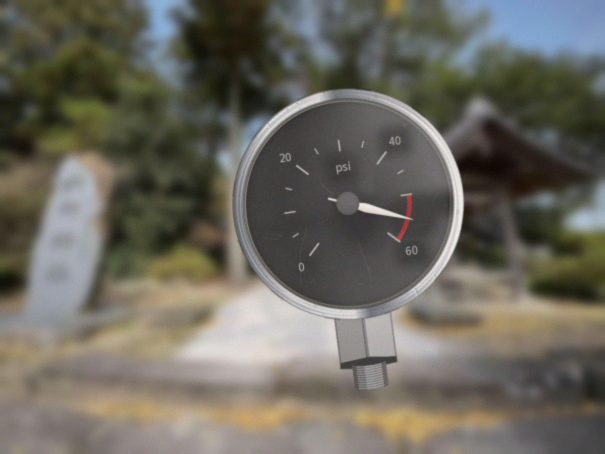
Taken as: value=55 unit=psi
